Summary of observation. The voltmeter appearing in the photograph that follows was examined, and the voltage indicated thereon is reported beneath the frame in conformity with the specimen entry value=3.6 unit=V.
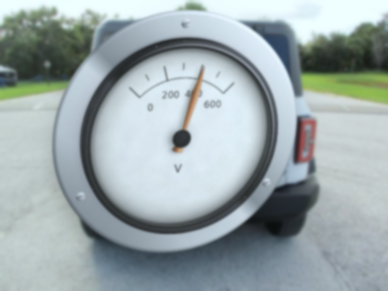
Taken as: value=400 unit=V
